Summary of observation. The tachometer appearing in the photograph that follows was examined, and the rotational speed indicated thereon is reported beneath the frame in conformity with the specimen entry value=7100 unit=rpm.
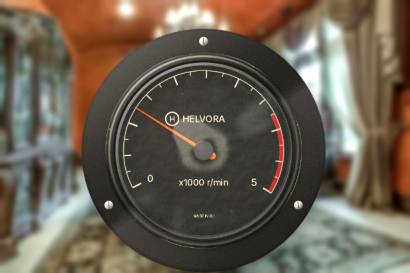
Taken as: value=1250 unit=rpm
